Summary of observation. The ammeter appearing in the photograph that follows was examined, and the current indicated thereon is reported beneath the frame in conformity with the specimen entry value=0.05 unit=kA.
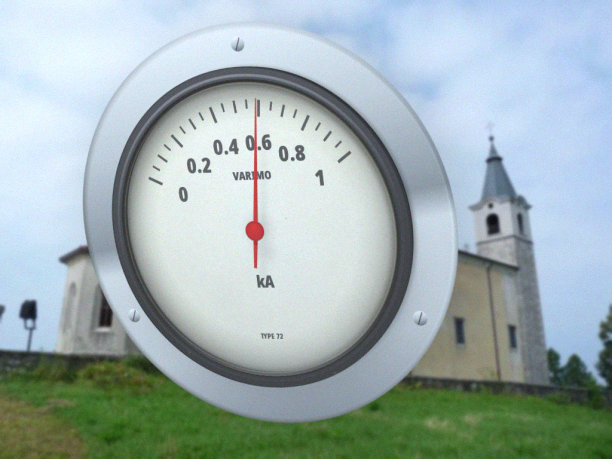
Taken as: value=0.6 unit=kA
